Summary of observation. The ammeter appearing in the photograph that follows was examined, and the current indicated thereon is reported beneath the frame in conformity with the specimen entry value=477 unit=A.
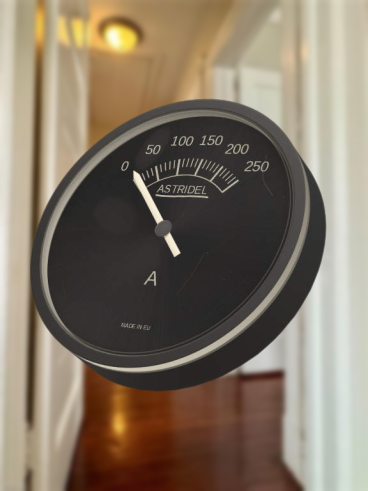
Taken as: value=10 unit=A
